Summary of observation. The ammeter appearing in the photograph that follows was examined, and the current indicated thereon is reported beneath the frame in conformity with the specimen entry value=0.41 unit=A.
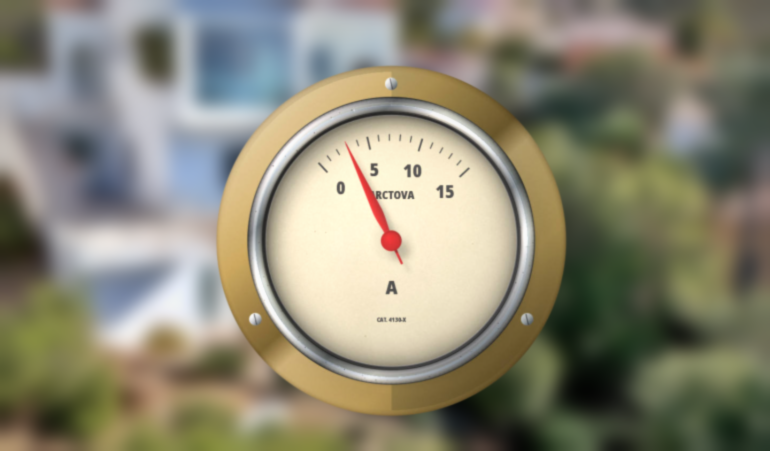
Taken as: value=3 unit=A
